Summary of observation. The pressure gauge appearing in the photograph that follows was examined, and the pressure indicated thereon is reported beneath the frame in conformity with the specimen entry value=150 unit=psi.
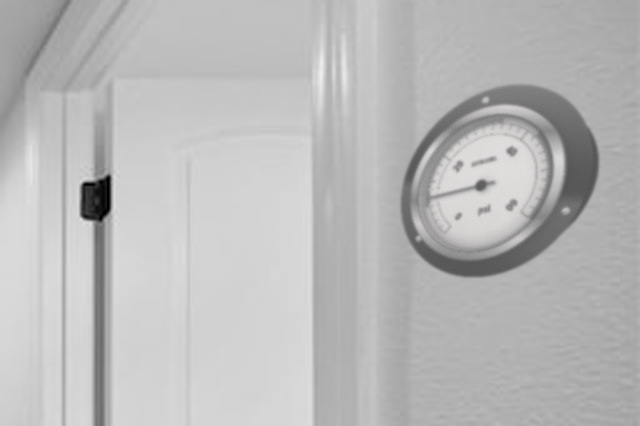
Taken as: value=10 unit=psi
